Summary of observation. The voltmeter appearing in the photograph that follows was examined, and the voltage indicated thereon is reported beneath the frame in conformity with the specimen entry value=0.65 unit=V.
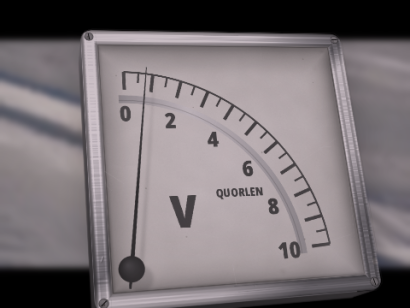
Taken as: value=0.75 unit=V
